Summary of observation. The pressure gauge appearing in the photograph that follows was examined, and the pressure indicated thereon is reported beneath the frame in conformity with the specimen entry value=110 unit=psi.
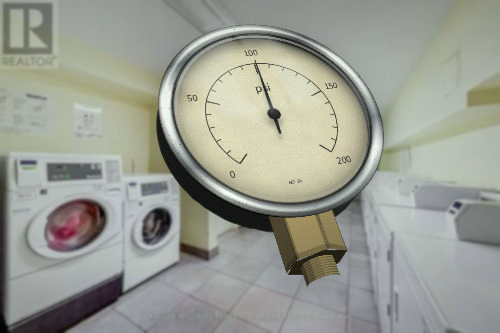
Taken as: value=100 unit=psi
